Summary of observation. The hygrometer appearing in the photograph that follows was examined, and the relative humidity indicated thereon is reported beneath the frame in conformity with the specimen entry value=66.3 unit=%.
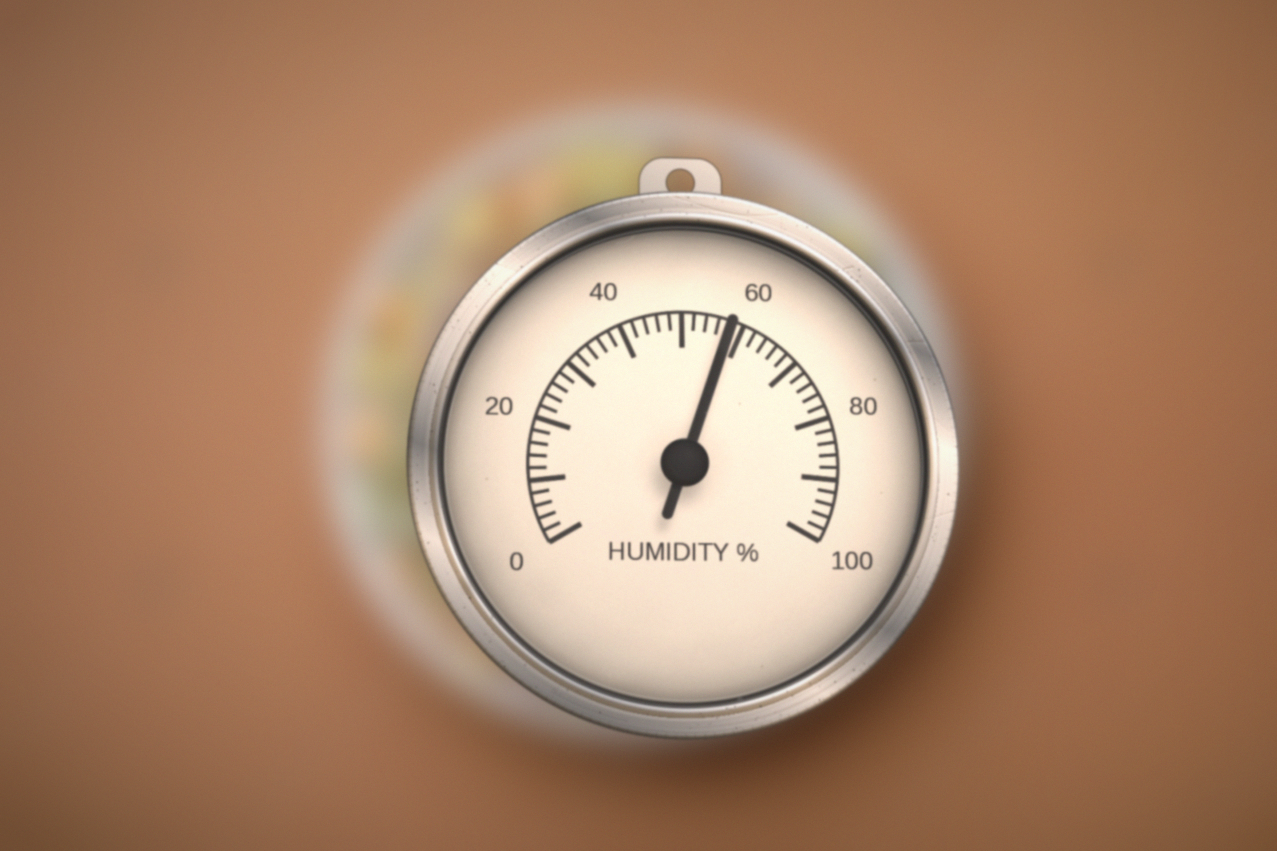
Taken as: value=58 unit=%
